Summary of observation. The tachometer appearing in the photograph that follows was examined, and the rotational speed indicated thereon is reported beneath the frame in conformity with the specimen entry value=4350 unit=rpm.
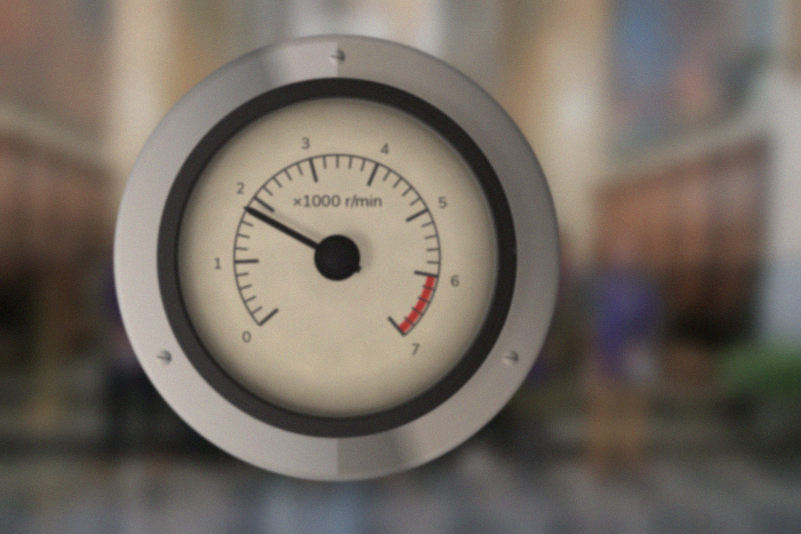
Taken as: value=1800 unit=rpm
